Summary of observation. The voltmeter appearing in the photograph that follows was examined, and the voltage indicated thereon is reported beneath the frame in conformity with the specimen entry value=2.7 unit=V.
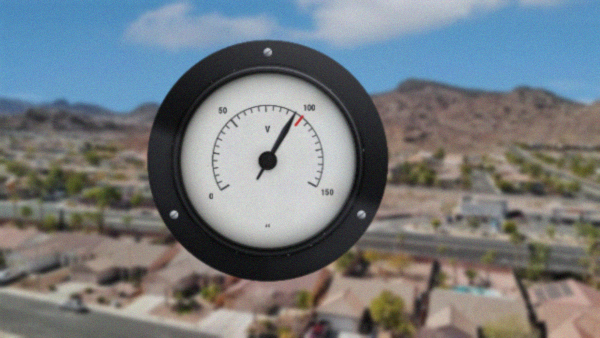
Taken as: value=95 unit=V
